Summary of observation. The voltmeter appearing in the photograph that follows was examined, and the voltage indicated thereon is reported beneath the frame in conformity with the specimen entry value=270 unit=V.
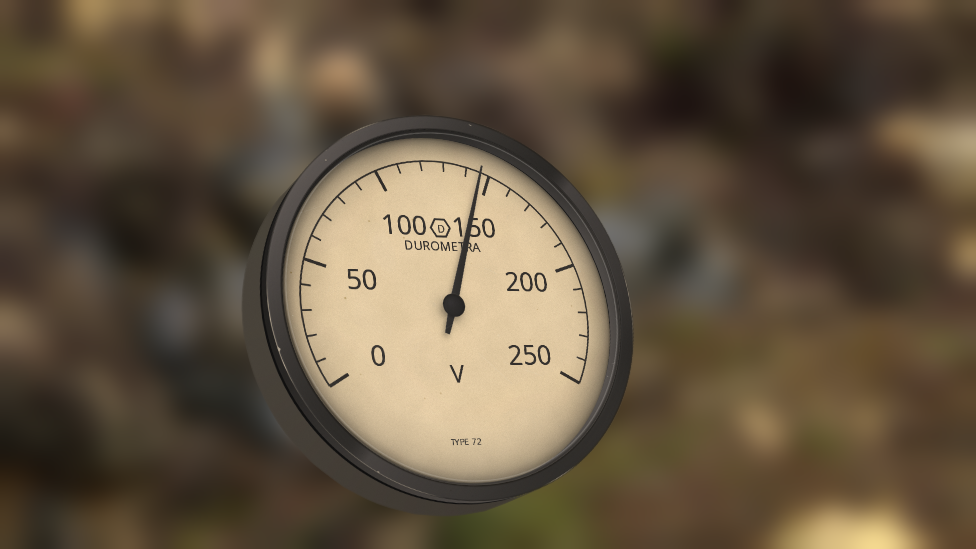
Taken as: value=145 unit=V
